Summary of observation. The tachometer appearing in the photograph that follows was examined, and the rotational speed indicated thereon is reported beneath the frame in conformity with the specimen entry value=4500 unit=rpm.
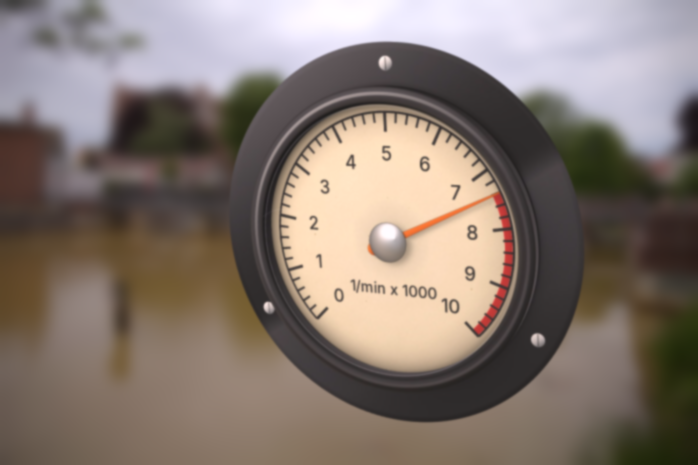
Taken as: value=7400 unit=rpm
